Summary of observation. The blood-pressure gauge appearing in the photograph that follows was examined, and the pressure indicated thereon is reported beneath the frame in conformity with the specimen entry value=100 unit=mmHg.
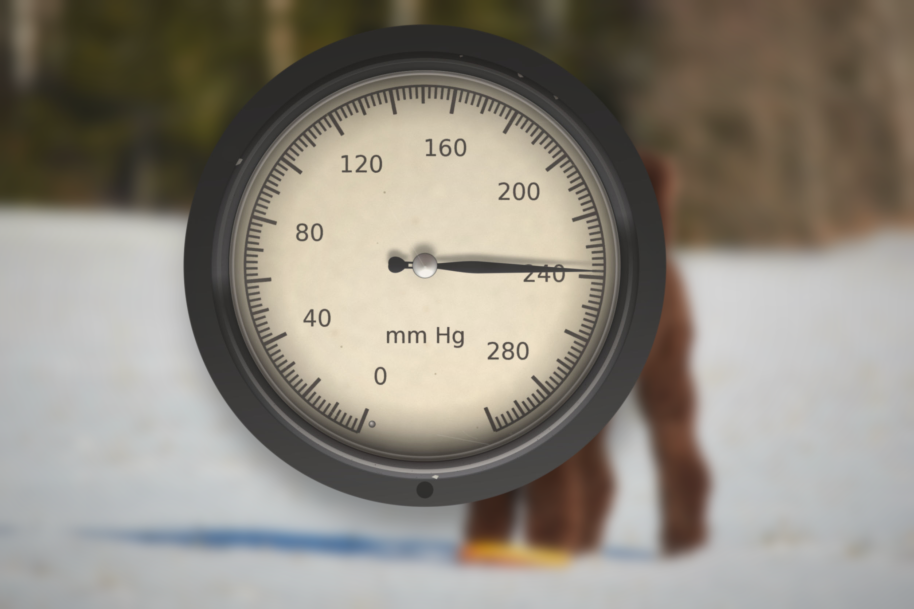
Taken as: value=238 unit=mmHg
